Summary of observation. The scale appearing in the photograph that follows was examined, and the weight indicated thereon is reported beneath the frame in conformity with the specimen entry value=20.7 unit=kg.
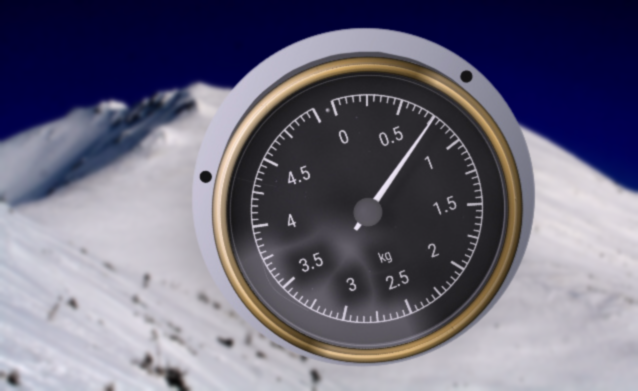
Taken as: value=0.75 unit=kg
